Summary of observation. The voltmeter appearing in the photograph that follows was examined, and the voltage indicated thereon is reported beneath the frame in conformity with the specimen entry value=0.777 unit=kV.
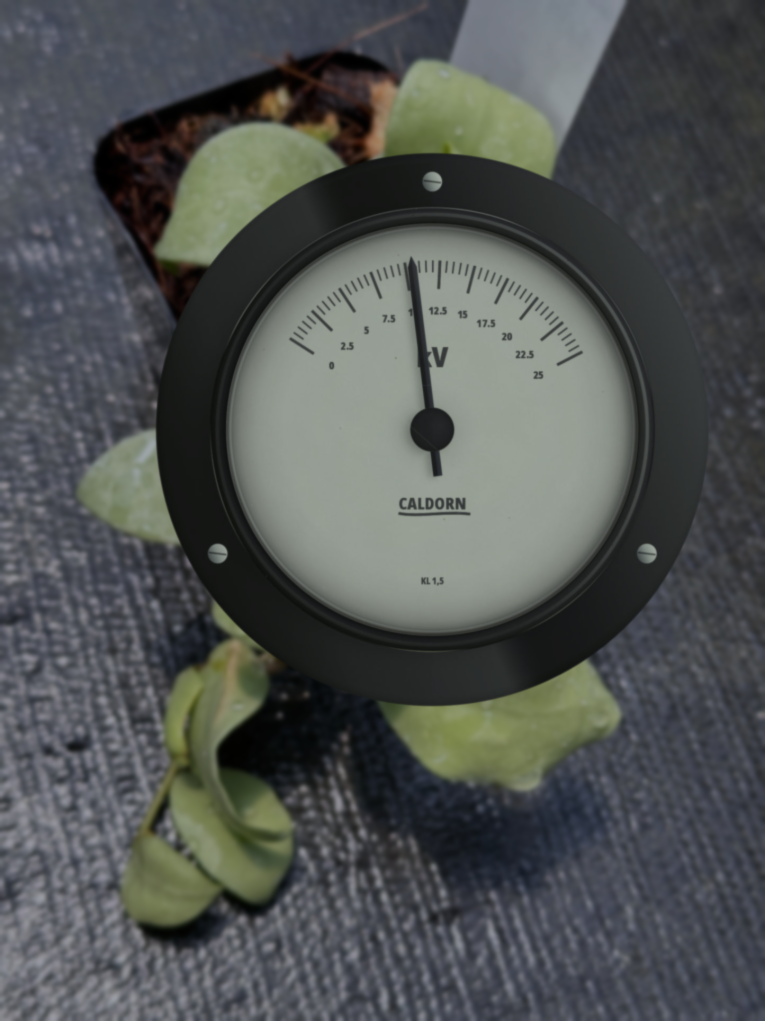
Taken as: value=10.5 unit=kV
